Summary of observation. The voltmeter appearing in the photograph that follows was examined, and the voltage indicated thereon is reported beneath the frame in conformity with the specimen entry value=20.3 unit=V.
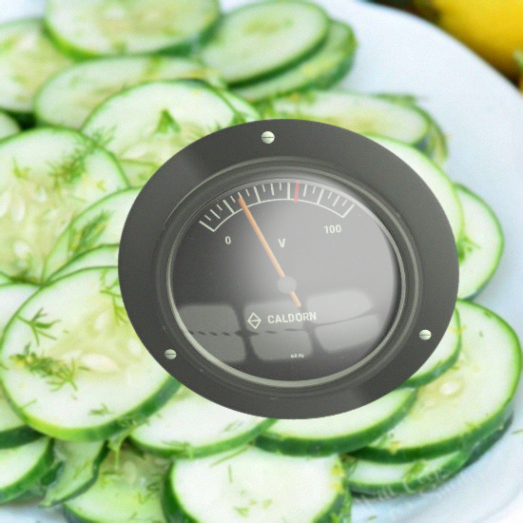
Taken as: value=30 unit=V
